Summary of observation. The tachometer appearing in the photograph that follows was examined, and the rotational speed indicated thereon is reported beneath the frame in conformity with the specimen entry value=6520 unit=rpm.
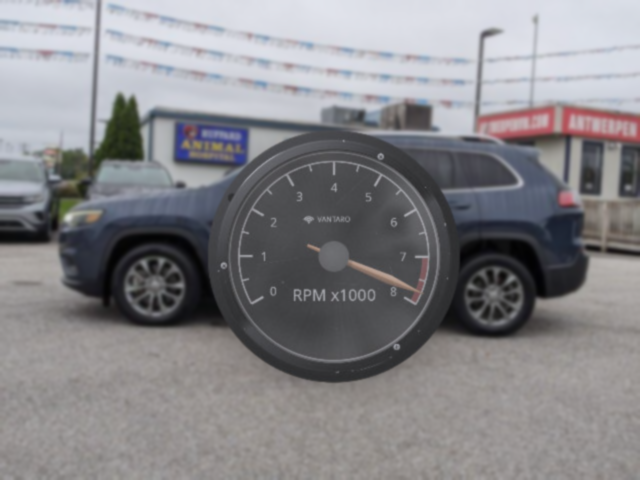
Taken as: value=7750 unit=rpm
